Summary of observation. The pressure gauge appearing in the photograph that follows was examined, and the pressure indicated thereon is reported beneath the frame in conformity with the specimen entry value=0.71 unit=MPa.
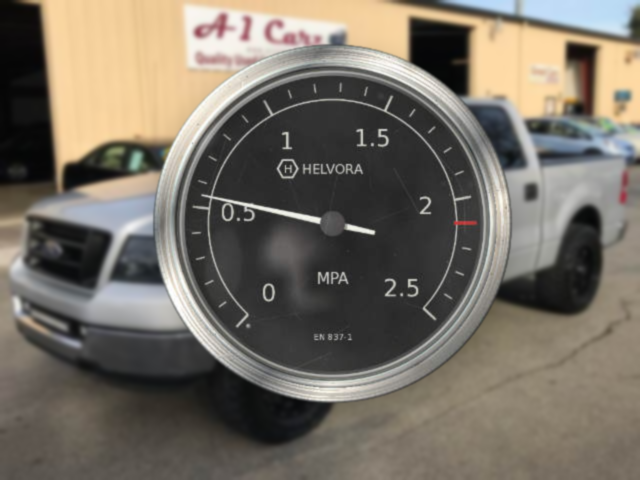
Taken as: value=0.55 unit=MPa
